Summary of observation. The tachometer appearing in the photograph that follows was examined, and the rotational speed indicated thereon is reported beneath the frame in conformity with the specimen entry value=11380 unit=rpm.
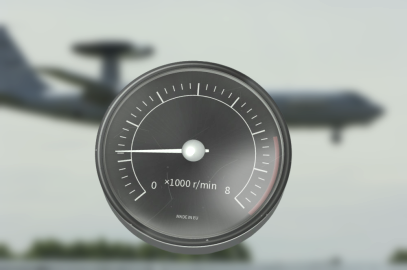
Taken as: value=1200 unit=rpm
